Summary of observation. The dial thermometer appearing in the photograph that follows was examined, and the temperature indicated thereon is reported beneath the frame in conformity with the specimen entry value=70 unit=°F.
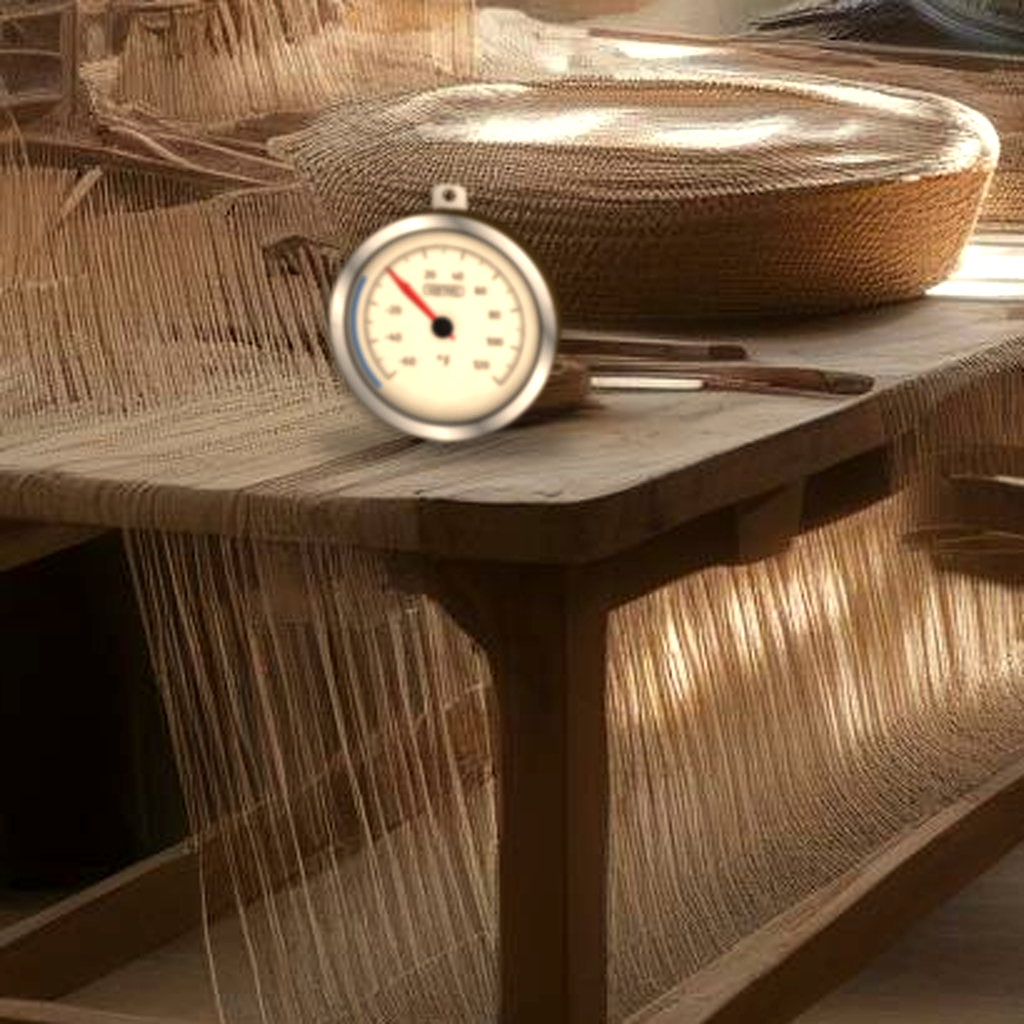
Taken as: value=0 unit=°F
